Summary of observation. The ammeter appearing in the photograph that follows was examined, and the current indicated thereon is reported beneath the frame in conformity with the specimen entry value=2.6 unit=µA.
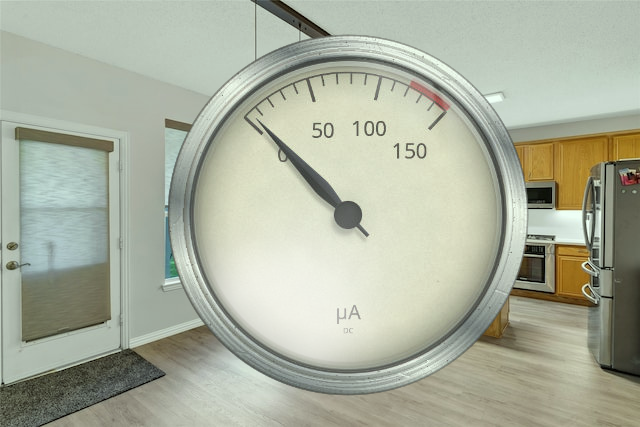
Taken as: value=5 unit=µA
